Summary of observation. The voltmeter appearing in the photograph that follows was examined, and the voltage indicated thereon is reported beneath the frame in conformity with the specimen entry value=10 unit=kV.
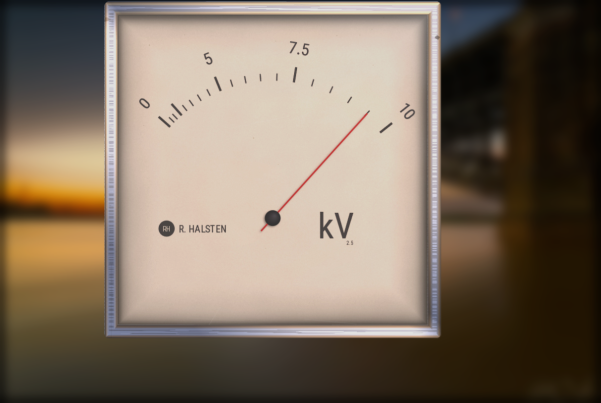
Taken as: value=9.5 unit=kV
